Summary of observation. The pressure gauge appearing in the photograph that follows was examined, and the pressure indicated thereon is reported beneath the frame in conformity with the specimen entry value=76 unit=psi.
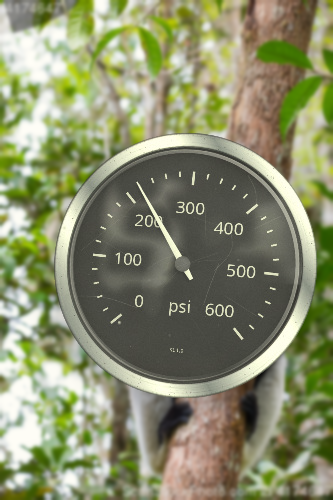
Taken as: value=220 unit=psi
